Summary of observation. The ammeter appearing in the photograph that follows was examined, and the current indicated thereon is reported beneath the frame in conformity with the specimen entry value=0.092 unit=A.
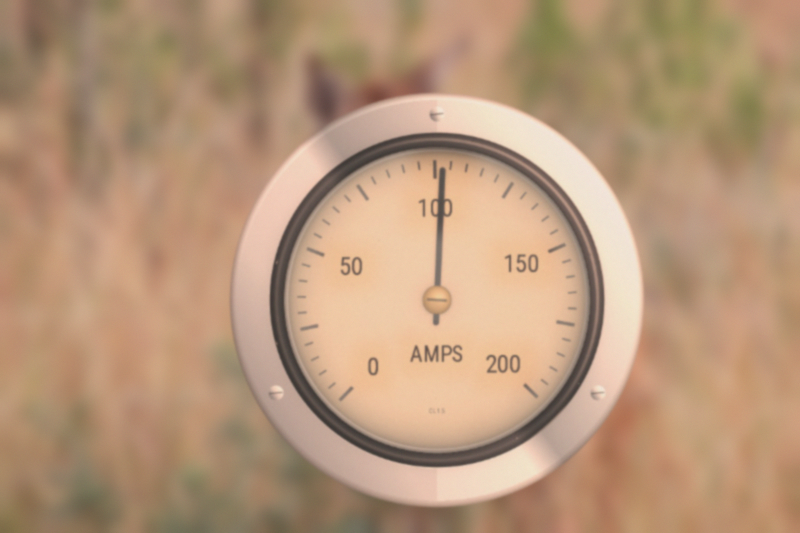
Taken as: value=102.5 unit=A
